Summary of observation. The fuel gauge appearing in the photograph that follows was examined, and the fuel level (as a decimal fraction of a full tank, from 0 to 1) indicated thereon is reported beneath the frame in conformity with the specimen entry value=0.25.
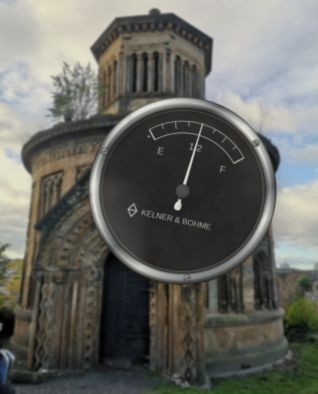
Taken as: value=0.5
